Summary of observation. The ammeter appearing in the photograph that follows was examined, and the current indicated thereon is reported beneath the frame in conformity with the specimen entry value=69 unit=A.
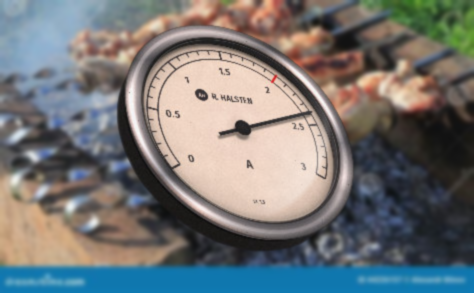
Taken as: value=2.4 unit=A
